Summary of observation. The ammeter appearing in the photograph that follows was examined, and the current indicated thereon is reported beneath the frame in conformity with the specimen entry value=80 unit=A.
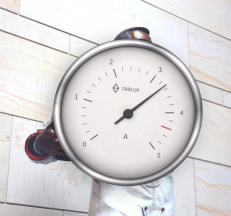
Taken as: value=3.3 unit=A
